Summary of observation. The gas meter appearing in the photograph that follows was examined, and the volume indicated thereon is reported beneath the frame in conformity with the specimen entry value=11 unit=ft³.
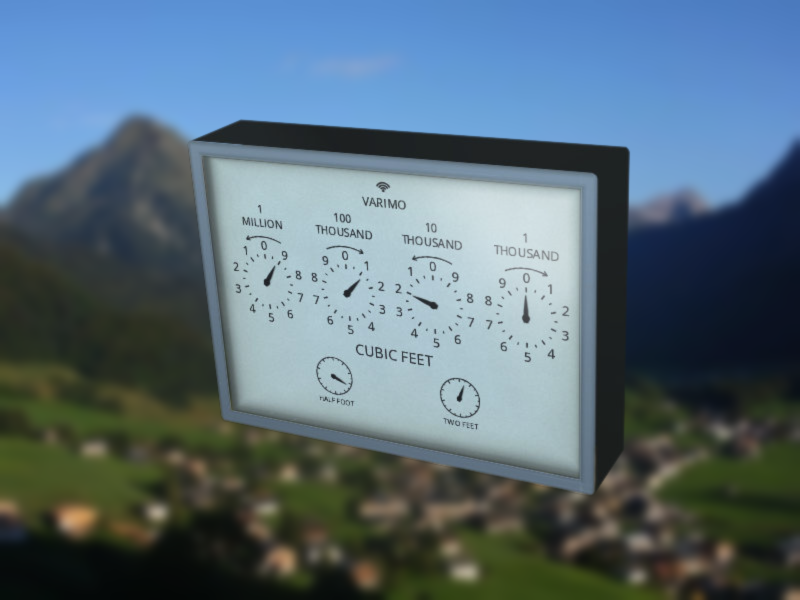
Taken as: value=912000 unit=ft³
